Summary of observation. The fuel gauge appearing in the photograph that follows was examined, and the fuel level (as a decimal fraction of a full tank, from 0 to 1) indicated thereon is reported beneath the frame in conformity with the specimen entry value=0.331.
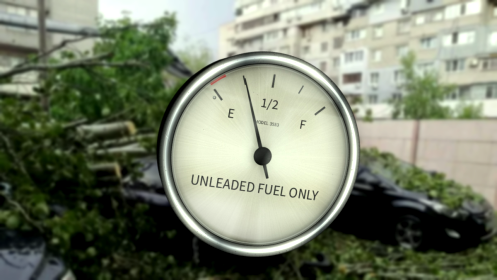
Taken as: value=0.25
